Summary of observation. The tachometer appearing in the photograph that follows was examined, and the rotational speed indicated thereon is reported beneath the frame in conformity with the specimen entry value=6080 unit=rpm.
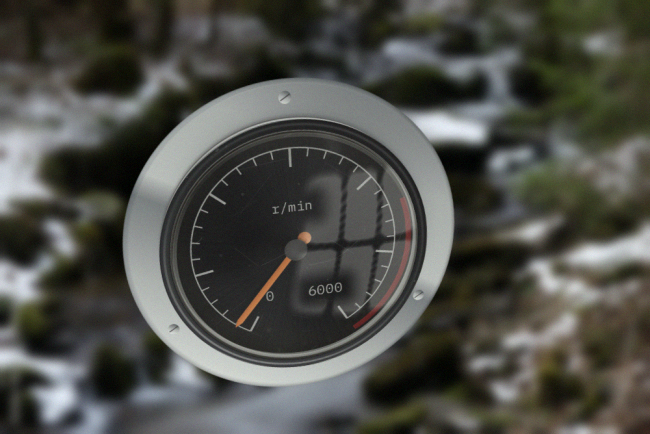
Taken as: value=200 unit=rpm
